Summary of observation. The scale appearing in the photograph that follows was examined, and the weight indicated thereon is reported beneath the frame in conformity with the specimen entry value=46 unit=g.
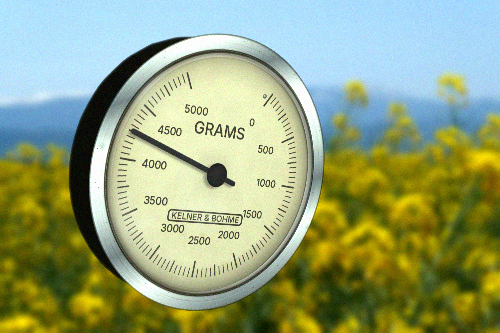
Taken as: value=4250 unit=g
